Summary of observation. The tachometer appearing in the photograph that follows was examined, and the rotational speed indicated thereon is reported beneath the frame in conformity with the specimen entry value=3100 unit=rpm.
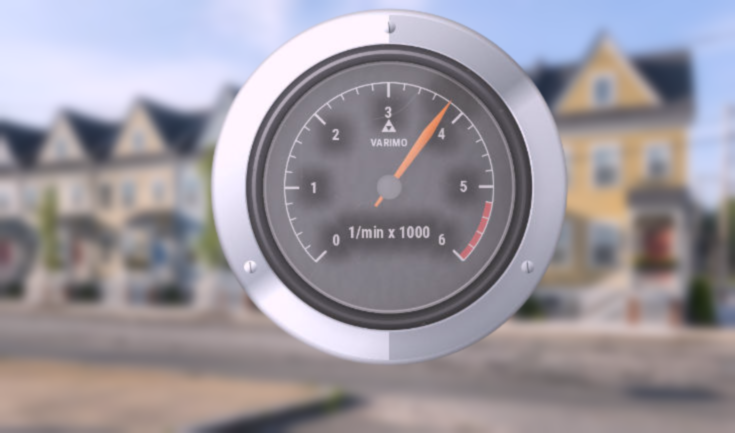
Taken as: value=3800 unit=rpm
